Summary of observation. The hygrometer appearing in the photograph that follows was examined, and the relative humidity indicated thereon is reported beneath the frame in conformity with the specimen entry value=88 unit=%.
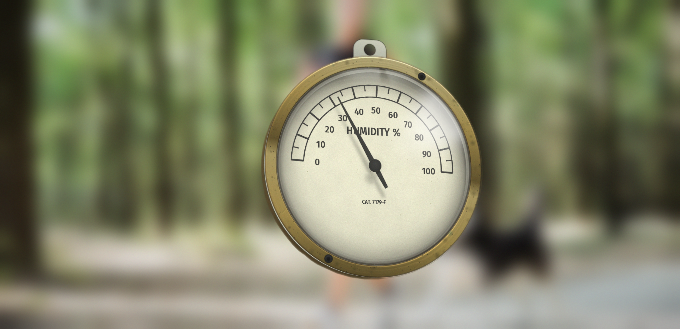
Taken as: value=32.5 unit=%
